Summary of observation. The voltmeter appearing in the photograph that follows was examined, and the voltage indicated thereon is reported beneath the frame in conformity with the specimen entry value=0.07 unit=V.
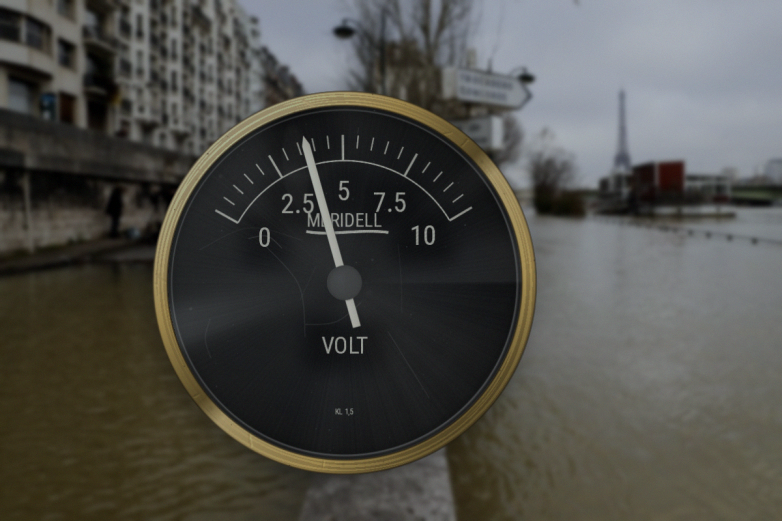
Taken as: value=3.75 unit=V
